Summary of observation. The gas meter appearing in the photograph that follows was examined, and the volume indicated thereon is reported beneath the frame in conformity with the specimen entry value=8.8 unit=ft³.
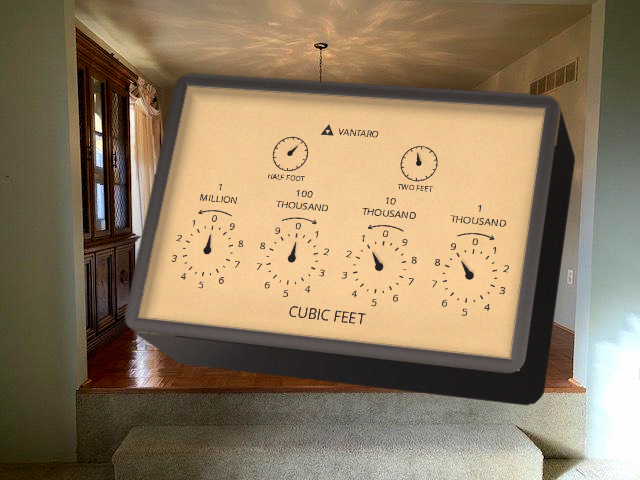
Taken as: value=900 unit=ft³
